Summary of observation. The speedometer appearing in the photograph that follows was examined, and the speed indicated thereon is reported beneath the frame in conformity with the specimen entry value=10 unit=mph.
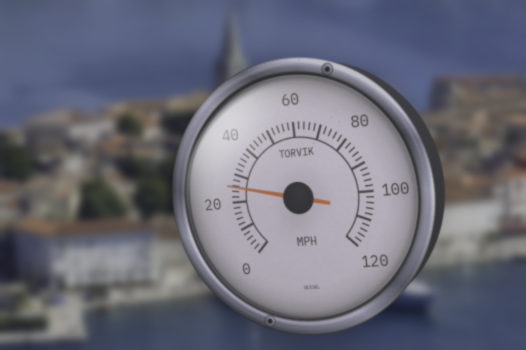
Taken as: value=26 unit=mph
